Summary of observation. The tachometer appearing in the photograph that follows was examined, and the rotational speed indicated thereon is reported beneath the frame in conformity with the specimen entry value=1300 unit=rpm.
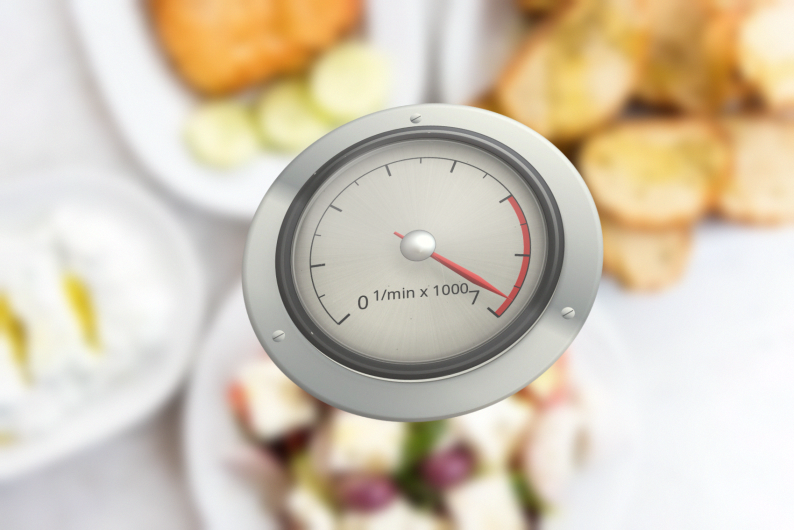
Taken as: value=6750 unit=rpm
